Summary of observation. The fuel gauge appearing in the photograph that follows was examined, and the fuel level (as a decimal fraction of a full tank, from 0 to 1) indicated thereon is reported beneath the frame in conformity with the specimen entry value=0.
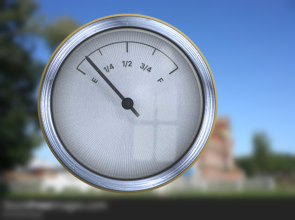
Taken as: value=0.125
